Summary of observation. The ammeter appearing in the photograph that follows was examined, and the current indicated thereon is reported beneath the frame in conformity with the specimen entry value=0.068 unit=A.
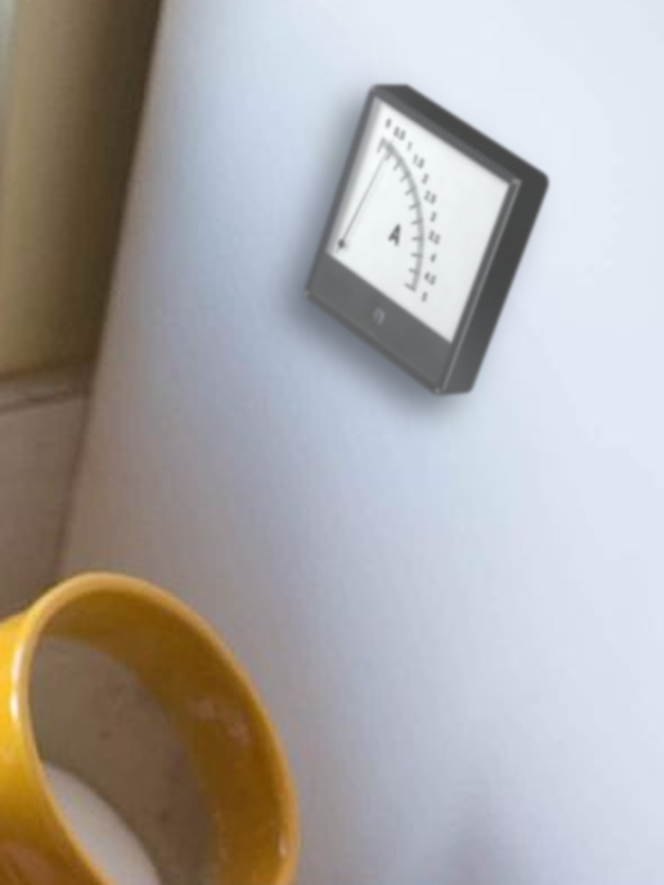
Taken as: value=0.5 unit=A
